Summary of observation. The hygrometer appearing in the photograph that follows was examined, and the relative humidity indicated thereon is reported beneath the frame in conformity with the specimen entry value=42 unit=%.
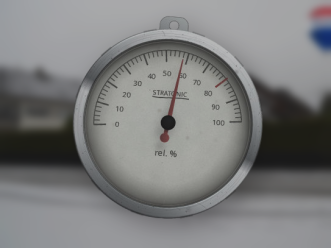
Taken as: value=58 unit=%
